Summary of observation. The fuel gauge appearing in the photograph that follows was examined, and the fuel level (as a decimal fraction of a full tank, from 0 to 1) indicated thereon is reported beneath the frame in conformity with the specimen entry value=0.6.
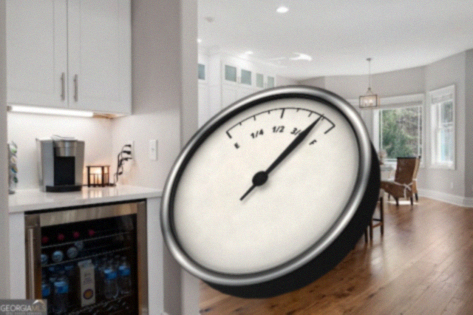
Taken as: value=0.875
